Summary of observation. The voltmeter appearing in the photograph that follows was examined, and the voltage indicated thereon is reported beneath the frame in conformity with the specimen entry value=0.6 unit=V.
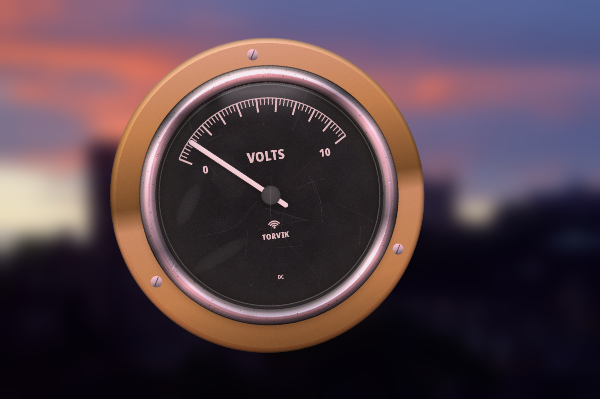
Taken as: value=1 unit=V
